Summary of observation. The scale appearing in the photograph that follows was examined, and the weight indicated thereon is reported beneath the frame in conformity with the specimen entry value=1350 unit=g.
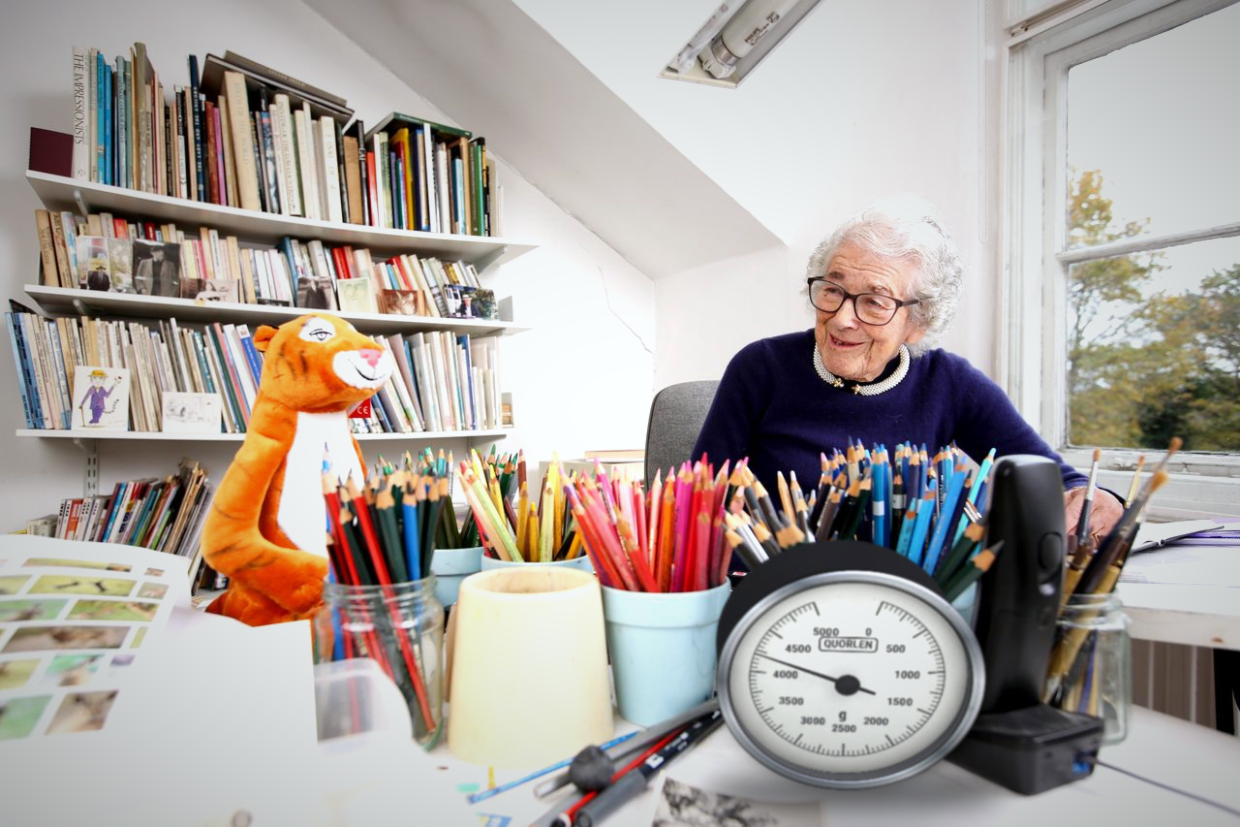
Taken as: value=4250 unit=g
